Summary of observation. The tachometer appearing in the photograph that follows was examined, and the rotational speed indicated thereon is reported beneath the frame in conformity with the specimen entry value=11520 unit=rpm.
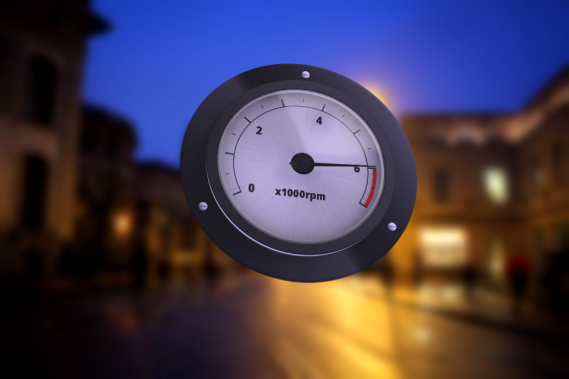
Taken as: value=6000 unit=rpm
